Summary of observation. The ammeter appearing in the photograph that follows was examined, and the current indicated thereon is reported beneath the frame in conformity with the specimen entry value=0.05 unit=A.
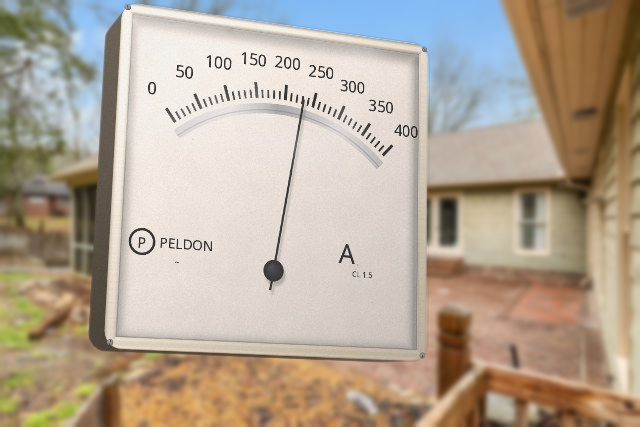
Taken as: value=230 unit=A
